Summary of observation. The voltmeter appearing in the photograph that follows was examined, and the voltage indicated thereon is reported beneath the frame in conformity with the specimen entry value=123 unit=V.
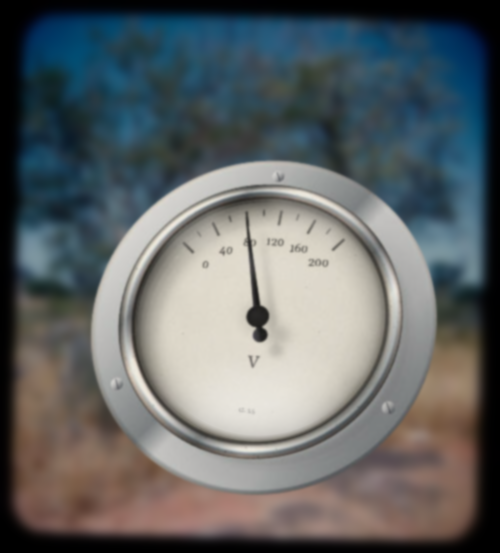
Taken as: value=80 unit=V
